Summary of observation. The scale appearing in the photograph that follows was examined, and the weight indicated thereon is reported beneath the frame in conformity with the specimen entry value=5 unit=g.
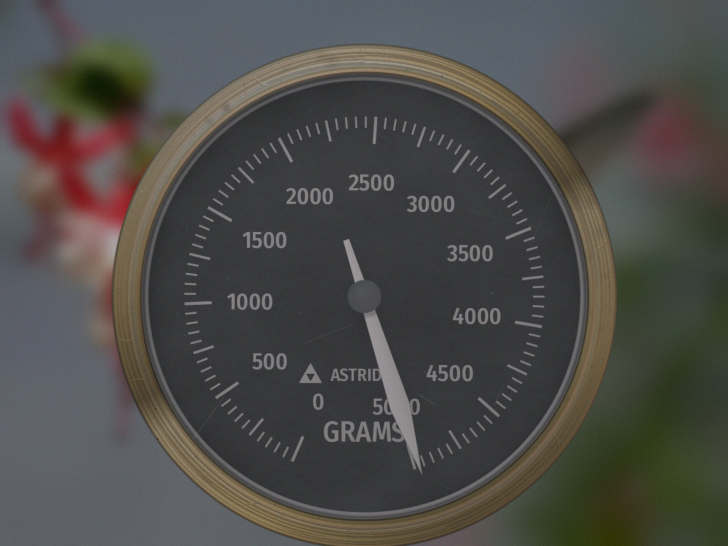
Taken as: value=4975 unit=g
